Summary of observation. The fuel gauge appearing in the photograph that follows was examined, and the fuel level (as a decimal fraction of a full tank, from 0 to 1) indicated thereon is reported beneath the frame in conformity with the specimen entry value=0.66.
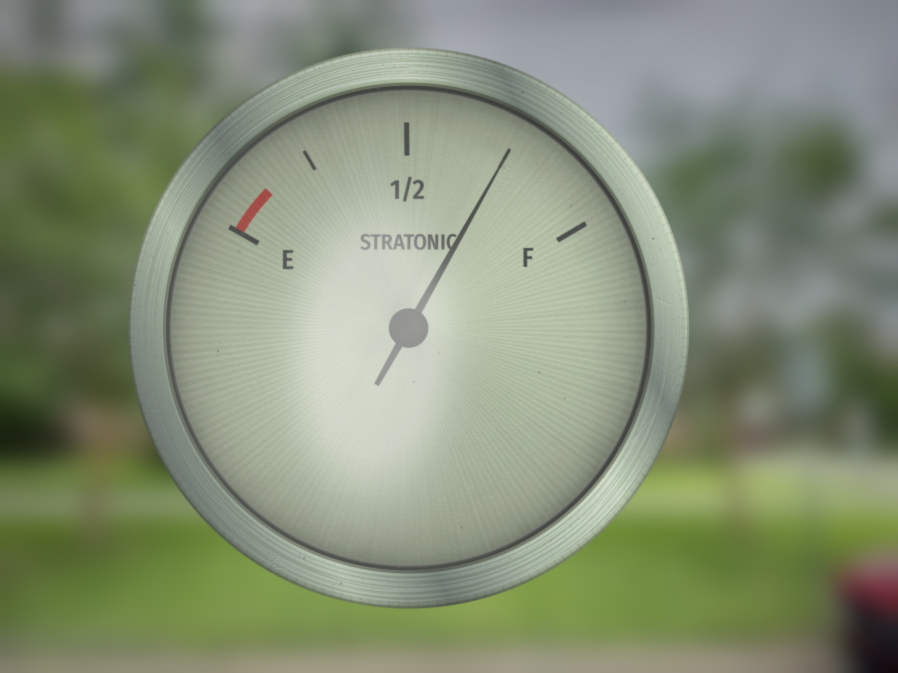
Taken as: value=0.75
